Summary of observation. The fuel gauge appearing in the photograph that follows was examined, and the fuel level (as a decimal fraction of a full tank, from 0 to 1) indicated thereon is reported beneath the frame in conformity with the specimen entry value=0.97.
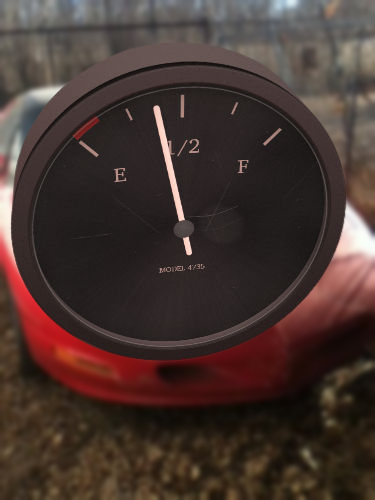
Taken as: value=0.375
